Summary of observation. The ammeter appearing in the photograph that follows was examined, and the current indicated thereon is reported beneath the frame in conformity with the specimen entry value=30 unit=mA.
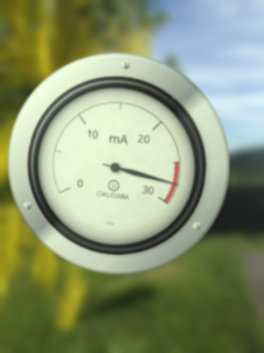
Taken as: value=27.5 unit=mA
